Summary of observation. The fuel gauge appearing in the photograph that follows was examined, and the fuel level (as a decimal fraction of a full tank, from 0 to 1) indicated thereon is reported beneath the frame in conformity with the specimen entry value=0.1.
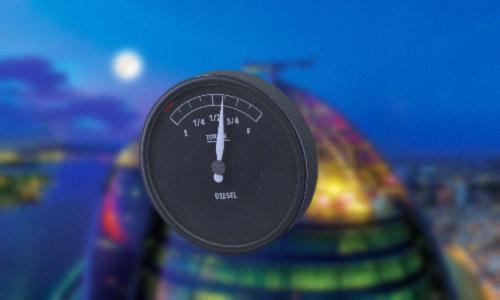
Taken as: value=0.625
